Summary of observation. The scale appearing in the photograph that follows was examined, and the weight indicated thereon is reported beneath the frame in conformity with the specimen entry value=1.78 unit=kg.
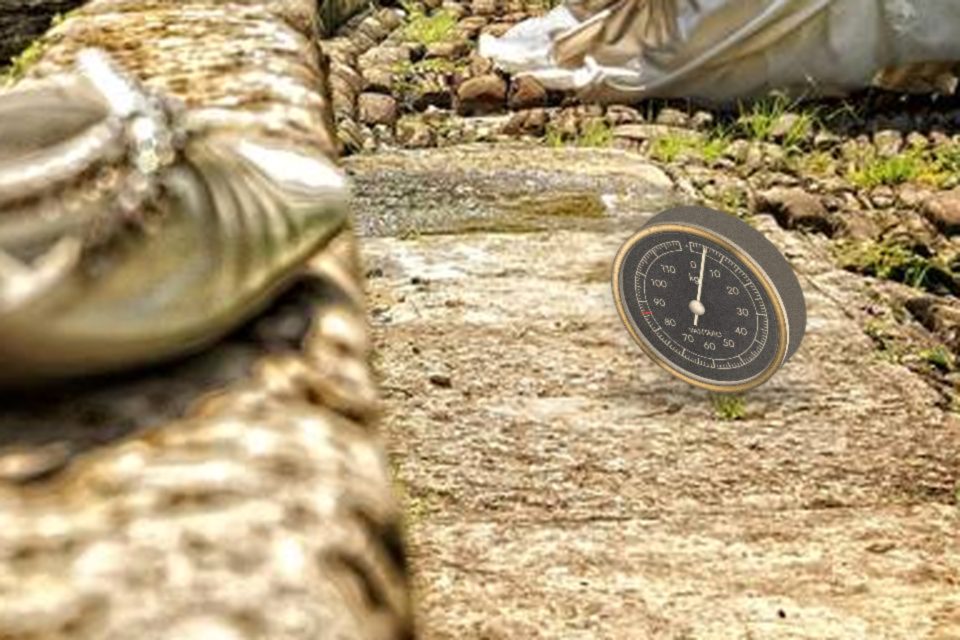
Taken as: value=5 unit=kg
